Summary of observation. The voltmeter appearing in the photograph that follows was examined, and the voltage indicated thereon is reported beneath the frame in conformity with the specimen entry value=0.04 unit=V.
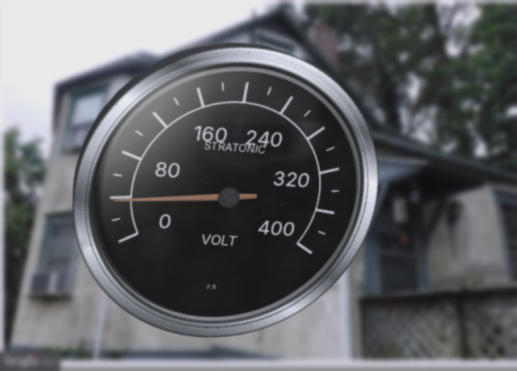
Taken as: value=40 unit=V
